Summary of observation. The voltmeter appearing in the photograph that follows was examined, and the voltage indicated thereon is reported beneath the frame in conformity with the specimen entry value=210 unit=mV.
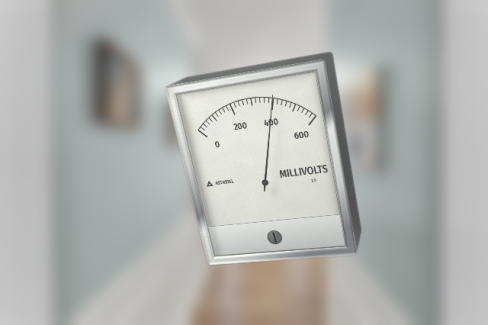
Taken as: value=400 unit=mV
